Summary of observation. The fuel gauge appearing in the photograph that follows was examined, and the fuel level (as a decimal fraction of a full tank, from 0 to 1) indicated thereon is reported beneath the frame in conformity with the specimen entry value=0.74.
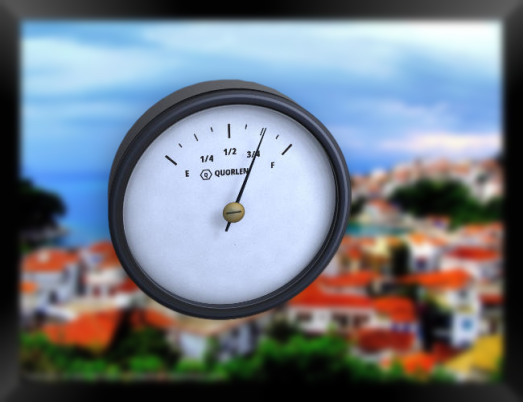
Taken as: value=0.75
